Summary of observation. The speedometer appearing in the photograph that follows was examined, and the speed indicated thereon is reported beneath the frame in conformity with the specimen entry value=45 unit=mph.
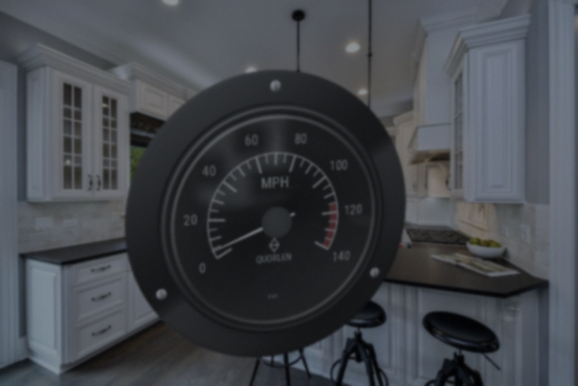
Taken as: value=5 unit=mph
